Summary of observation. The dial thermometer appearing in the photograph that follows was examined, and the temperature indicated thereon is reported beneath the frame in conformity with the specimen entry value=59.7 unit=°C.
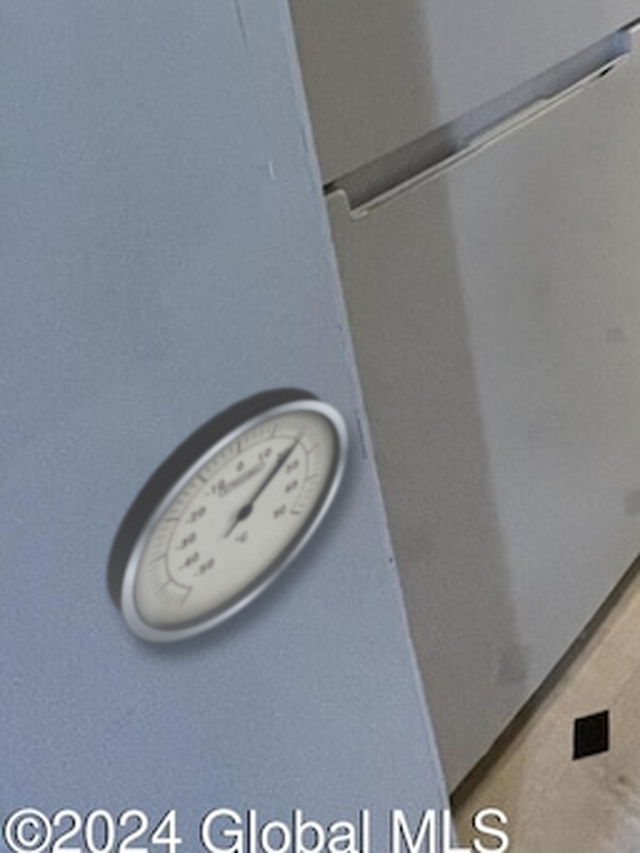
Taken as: value=20 unit=°C
